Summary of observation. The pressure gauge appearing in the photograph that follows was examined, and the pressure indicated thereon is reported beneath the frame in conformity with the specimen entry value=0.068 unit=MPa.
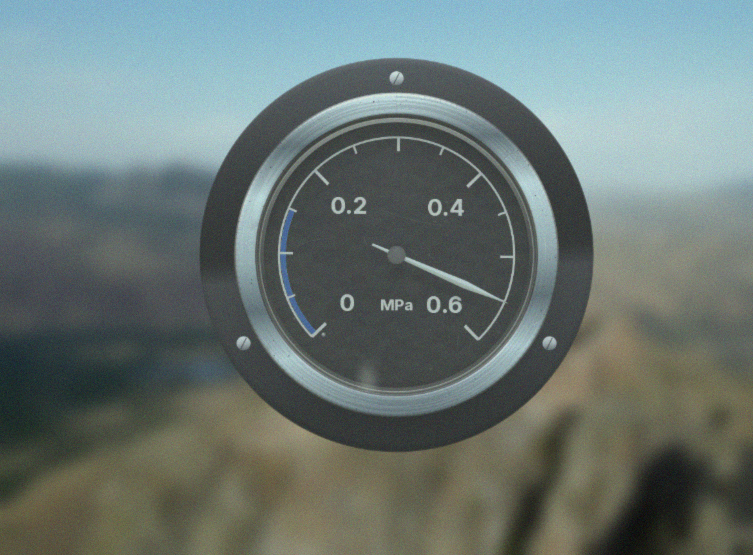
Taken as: value=0.55 unit=MPa
